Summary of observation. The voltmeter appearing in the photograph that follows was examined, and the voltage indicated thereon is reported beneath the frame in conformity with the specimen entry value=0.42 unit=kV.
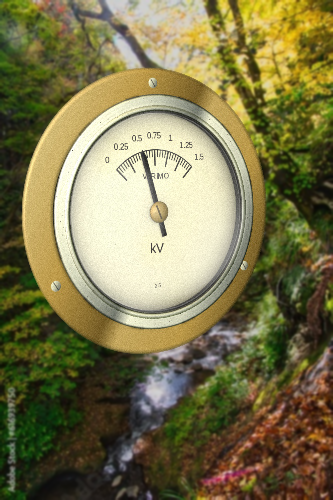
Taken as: value=0.5 unit=kV
